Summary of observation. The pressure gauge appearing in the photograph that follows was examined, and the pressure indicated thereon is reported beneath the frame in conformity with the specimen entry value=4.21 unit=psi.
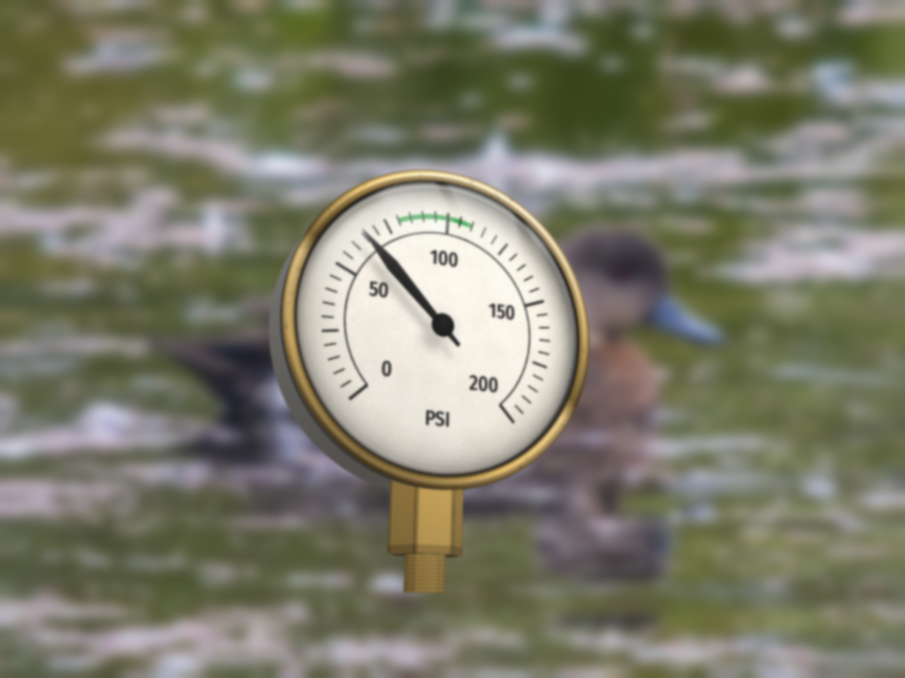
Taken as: value=65 unit=psi
